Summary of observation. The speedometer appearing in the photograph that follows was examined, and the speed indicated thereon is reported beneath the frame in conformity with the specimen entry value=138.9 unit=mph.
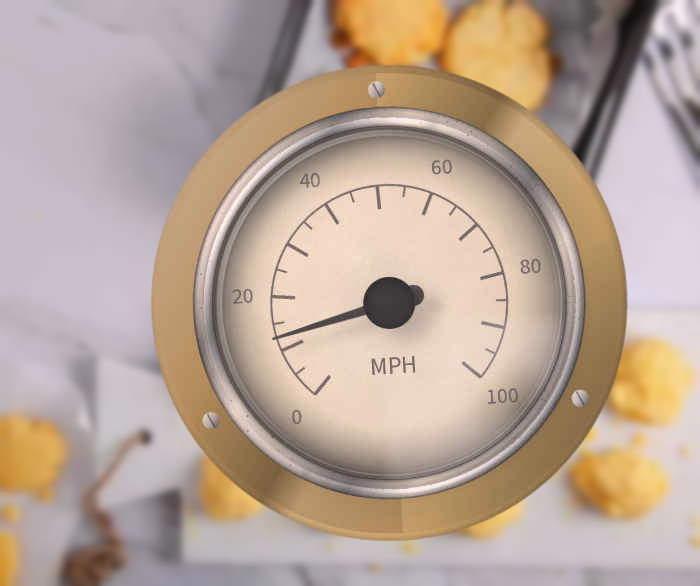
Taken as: value=12.5 unit=mph
